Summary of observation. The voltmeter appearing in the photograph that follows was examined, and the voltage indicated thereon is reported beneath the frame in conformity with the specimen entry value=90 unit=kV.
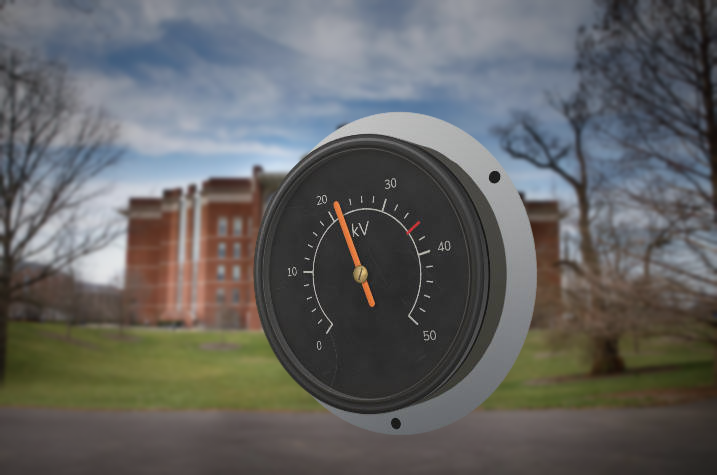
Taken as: value=22 unit=kV
